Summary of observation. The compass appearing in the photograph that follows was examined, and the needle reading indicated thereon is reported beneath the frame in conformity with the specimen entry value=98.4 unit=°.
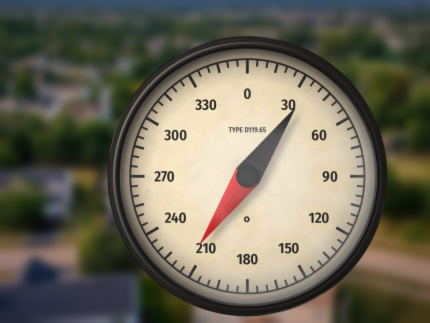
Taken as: value=215 unit=°
